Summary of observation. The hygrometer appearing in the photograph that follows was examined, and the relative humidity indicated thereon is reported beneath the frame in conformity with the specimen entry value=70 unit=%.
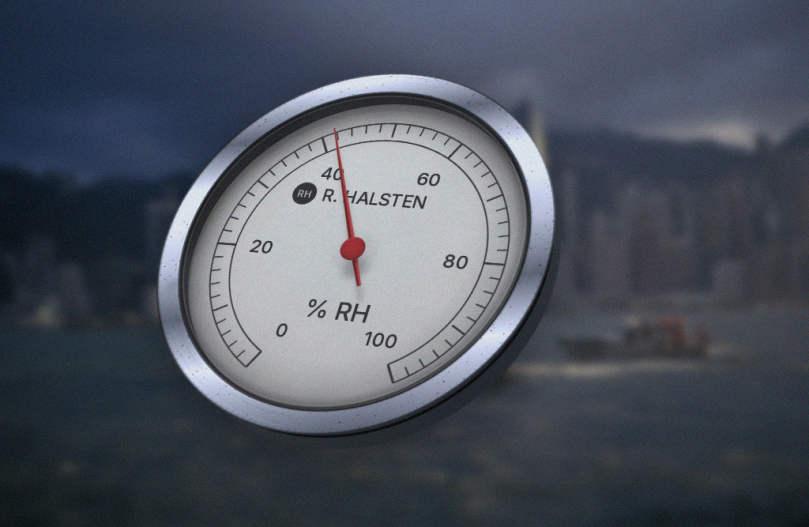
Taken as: value=42 unit=%
